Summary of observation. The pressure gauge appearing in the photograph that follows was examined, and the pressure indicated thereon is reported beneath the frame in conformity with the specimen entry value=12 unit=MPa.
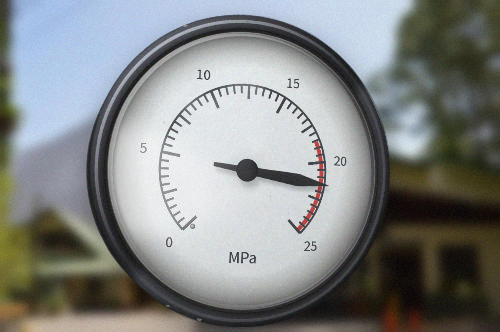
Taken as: value=21.5 unit=MPa
